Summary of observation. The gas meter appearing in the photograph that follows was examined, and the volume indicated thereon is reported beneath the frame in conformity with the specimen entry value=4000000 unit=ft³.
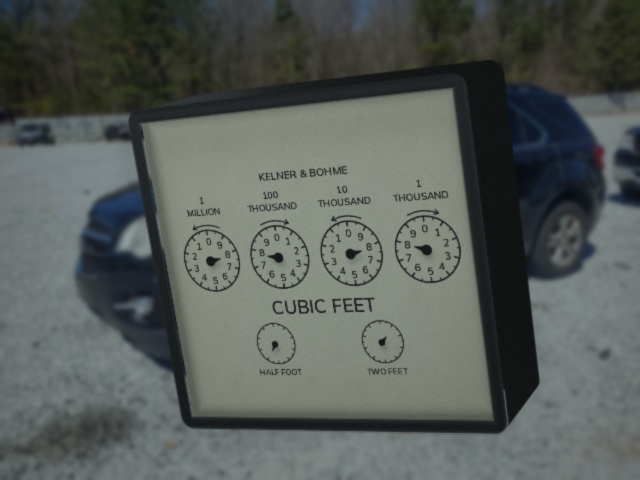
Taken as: value=777800 unit=ft³
